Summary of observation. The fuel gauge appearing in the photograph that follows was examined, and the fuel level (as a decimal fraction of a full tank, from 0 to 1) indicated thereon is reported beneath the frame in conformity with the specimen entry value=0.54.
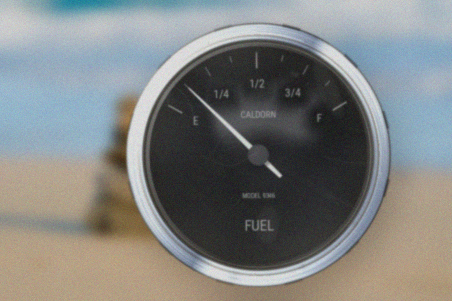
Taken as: value=0.125
